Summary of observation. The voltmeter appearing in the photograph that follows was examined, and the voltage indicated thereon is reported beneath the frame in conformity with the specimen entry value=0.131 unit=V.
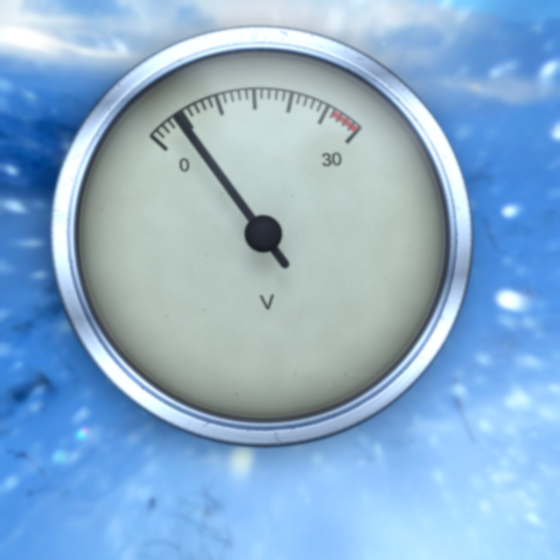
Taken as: value=4 unit=V
